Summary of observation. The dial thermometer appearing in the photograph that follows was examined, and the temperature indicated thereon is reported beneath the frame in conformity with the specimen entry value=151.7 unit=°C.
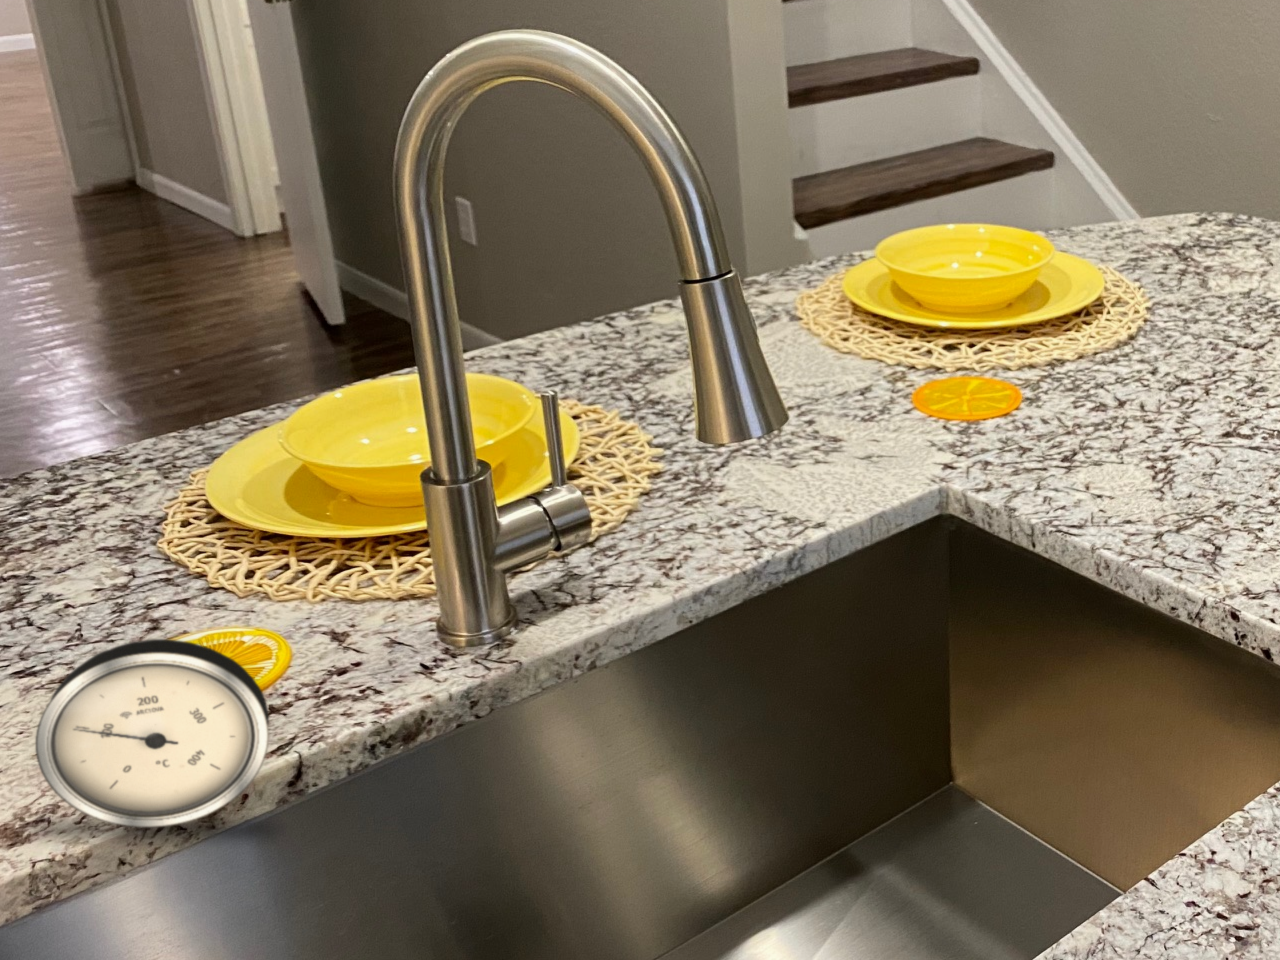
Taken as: value=100 unit=°C
